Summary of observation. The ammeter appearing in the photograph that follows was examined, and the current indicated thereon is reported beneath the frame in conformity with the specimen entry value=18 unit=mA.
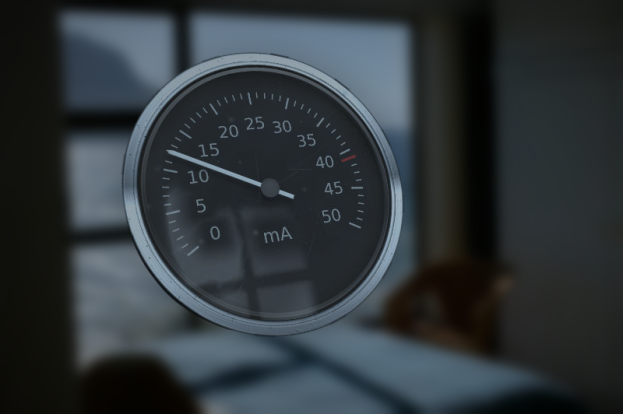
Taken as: value=12 unit=mA
